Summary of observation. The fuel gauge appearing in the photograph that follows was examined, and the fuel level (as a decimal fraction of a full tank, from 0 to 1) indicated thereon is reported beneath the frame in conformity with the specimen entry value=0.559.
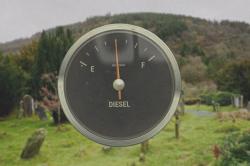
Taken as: value=0.5
